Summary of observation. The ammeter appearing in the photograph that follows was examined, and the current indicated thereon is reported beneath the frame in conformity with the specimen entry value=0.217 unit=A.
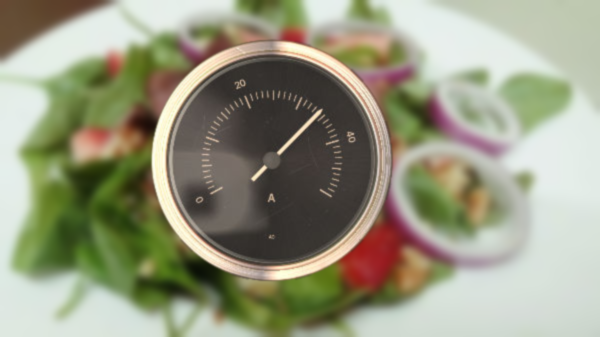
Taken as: value=34 unit=A
